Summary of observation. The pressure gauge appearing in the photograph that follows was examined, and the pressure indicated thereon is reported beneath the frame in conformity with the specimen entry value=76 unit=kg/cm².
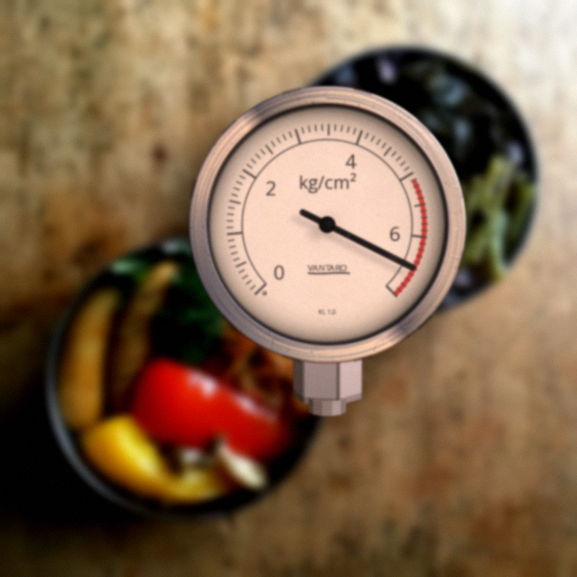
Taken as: value=6.5 unit=kg/cm²
